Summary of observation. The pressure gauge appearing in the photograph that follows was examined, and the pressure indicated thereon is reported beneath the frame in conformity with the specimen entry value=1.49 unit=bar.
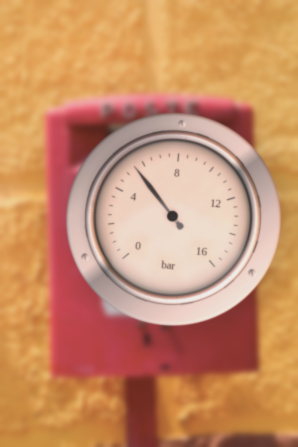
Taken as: value=5.5 unit=bar
